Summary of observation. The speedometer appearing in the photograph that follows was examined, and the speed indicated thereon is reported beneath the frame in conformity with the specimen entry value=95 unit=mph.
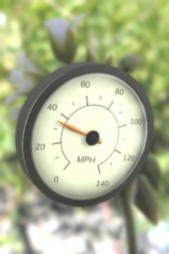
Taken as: value=35 unit=mph
